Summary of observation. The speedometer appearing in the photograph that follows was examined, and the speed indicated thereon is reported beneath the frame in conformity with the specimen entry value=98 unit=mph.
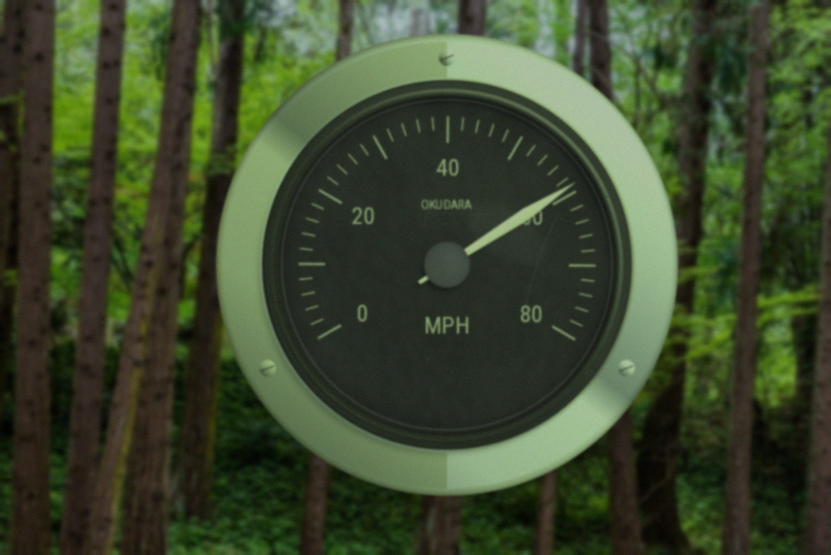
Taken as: value=59 unit=mph
